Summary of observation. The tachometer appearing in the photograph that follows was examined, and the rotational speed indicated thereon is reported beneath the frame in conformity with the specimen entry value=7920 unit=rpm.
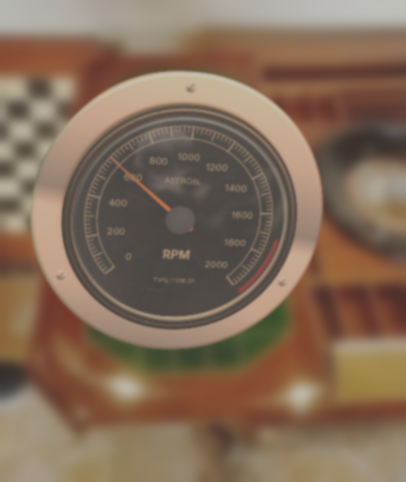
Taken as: value=600 unit=rpm
